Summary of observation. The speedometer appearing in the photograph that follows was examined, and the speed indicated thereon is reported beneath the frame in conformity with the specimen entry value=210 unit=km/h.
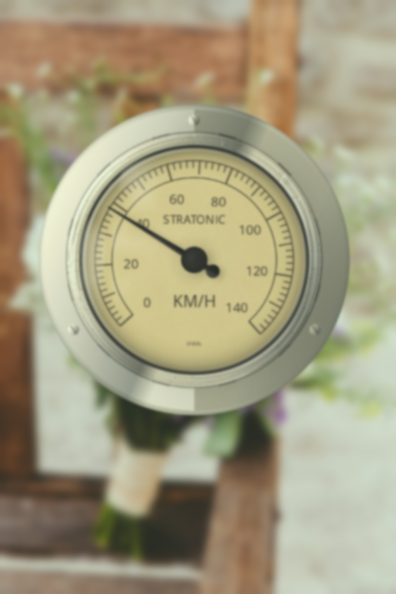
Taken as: value=38 unit=km/h
